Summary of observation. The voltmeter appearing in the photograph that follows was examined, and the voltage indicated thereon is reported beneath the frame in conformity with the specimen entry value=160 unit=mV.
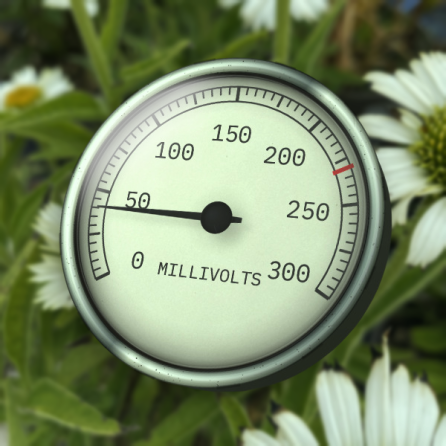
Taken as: value=40 unit=mV
